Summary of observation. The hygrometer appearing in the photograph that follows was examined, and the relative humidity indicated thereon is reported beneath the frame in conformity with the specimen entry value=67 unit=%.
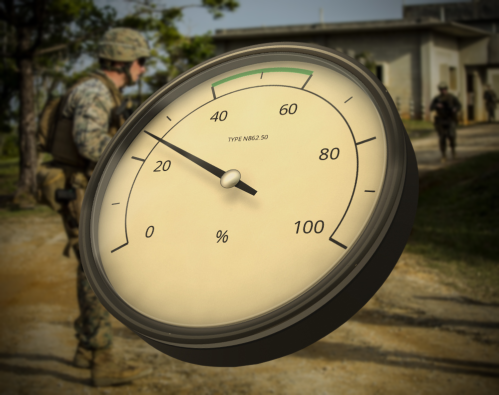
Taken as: value=25 unit=%
